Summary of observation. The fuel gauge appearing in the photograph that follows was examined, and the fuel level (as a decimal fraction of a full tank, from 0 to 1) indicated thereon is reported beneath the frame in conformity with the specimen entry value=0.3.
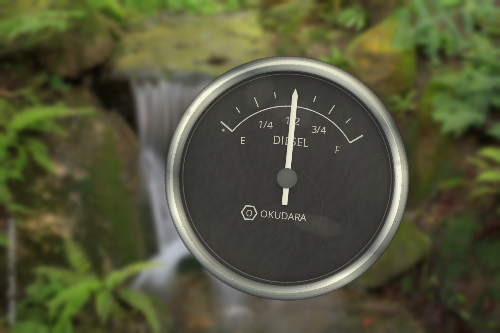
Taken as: value=0.5
